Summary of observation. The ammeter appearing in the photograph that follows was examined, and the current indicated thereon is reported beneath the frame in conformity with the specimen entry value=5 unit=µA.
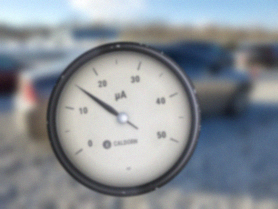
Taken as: value=15 unit=µA
